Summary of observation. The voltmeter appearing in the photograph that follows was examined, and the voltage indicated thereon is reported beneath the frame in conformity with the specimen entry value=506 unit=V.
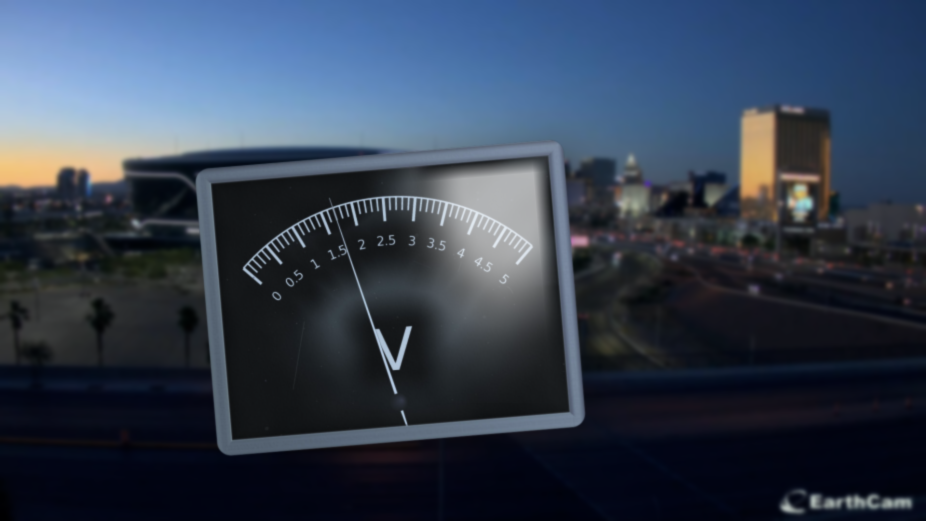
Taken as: value=1.7 unit=V
